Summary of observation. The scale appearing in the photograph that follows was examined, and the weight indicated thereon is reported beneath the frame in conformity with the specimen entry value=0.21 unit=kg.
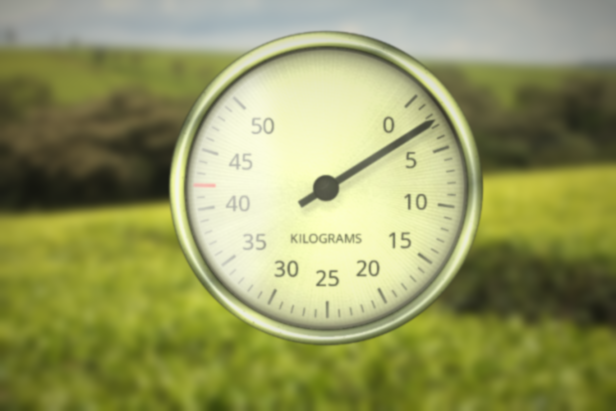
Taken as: value=2.5 unit=kg
